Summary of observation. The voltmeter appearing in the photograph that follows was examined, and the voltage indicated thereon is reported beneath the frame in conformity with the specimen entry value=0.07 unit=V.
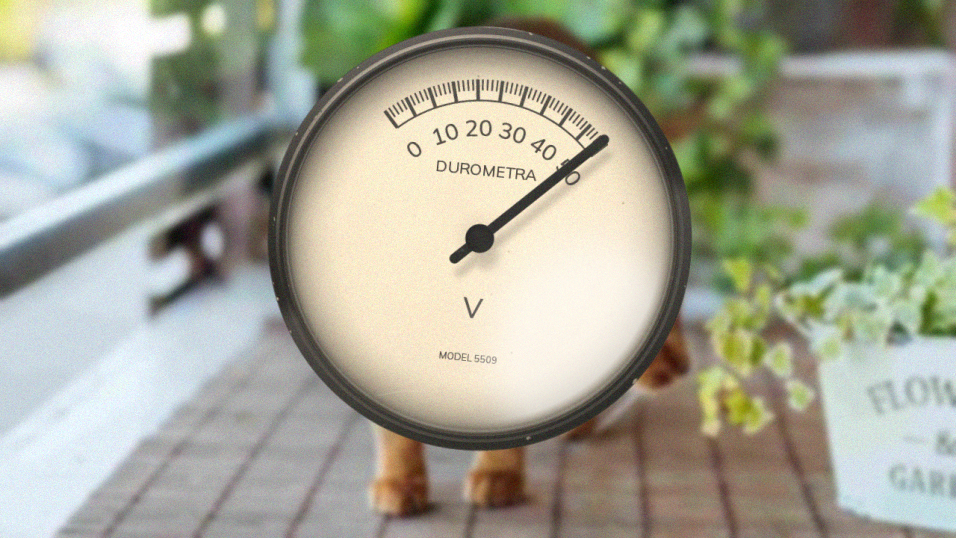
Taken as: value=49 unit=V
